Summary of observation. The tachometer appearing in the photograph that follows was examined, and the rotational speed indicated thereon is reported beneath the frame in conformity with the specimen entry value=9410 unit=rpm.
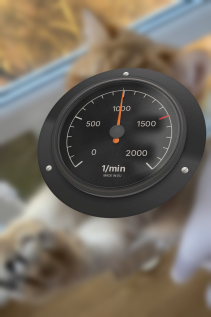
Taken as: value=1000 unit=rpm
